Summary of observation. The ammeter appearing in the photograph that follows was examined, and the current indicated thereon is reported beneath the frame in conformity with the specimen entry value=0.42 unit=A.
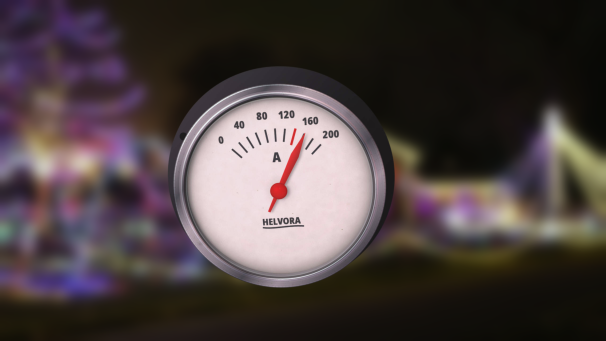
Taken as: value=160 unit=A
